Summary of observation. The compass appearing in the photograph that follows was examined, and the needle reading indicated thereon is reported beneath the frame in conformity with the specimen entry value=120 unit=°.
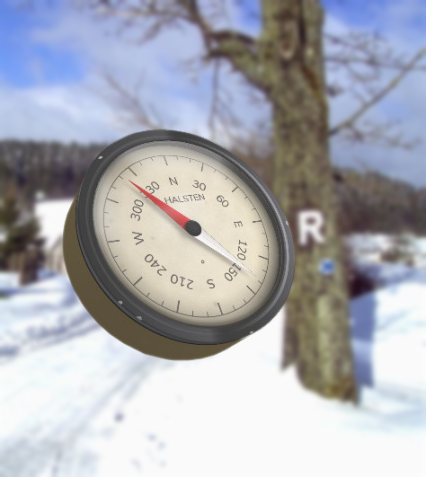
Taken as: value=320 unit=°
